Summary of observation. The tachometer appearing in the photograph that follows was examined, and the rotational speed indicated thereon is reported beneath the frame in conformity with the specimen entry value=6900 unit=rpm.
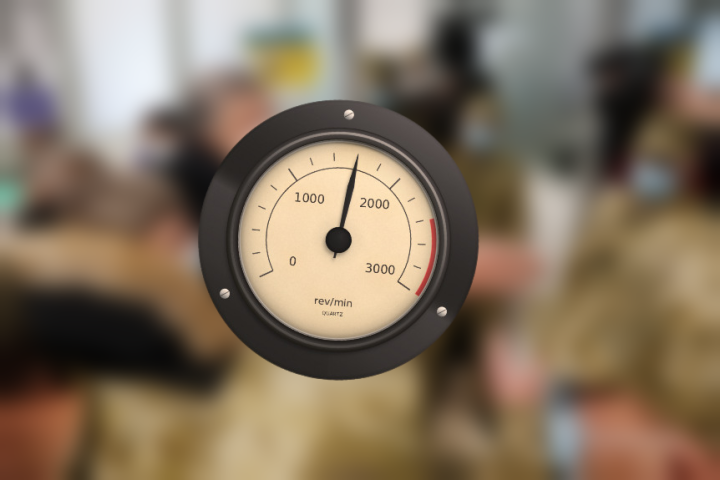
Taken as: value=1600 unit=rpm
